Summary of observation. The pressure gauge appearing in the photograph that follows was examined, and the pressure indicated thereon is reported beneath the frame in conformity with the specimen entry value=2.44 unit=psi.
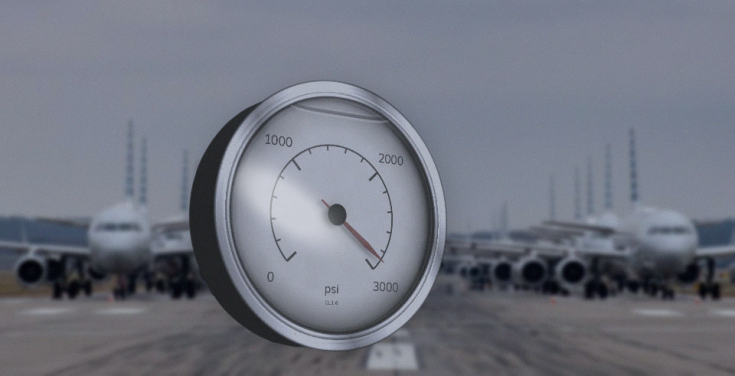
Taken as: value=2900 unit=psi
